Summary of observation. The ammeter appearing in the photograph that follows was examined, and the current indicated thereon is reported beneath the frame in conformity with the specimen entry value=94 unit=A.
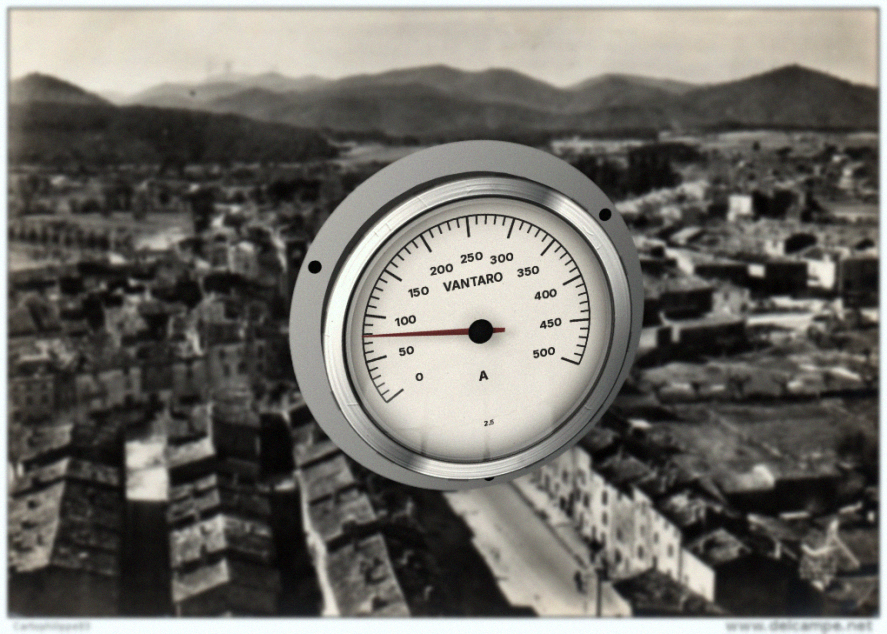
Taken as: value=80 unit=A
